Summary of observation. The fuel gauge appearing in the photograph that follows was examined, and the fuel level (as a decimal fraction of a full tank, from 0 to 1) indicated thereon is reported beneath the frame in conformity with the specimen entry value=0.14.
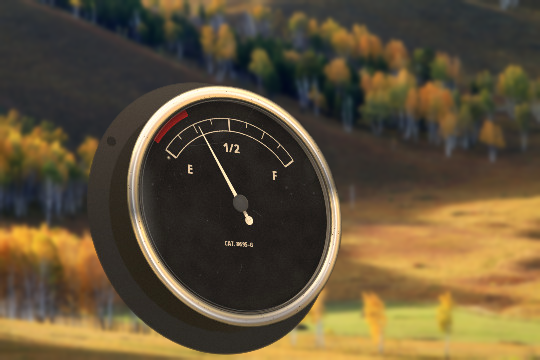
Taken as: value=0.25
